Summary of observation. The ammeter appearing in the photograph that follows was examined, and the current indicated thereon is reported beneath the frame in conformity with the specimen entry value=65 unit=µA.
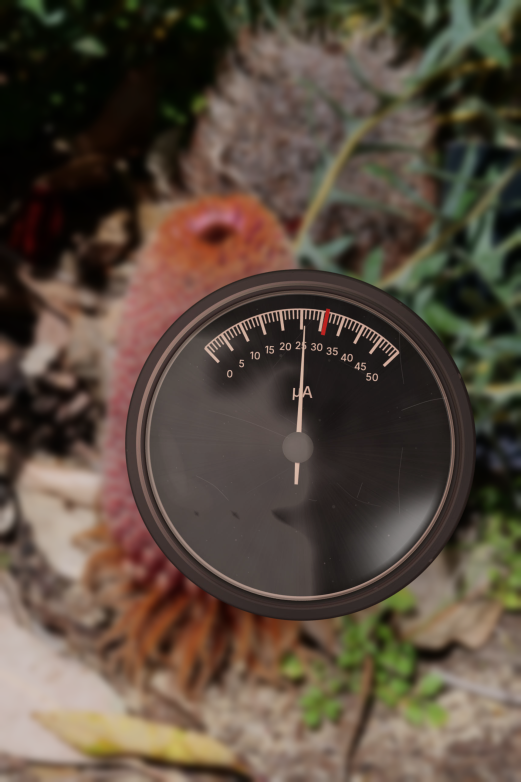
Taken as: value=26 unit=µA
